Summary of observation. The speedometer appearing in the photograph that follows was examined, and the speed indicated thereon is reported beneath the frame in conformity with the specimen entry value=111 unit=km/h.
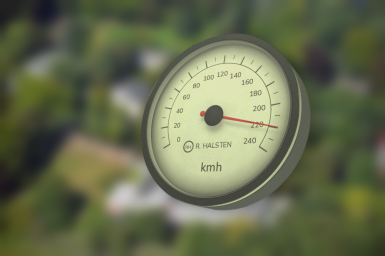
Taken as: value=220 unit=km/h
